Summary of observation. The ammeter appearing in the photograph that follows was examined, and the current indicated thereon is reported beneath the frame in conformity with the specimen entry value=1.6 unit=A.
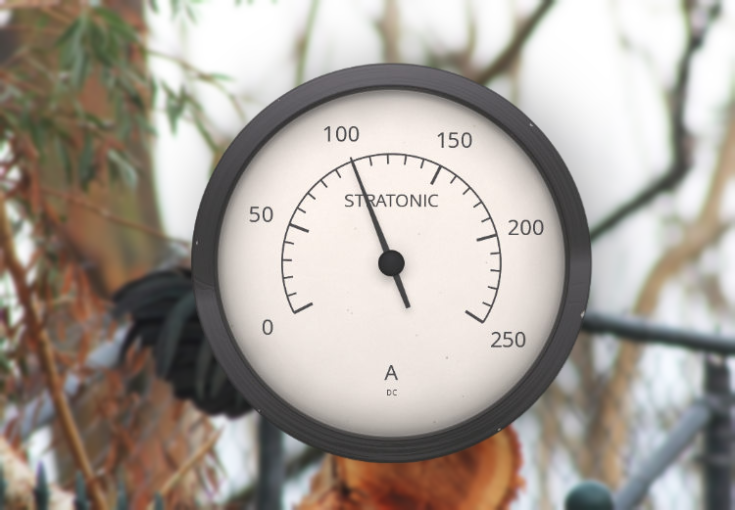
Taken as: value=100 unit=A
